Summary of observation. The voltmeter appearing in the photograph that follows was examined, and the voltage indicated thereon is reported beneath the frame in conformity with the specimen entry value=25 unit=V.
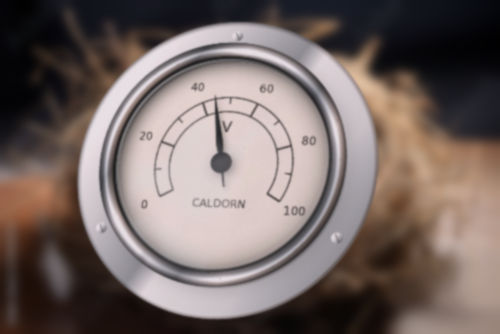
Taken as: value=45 unit=V
